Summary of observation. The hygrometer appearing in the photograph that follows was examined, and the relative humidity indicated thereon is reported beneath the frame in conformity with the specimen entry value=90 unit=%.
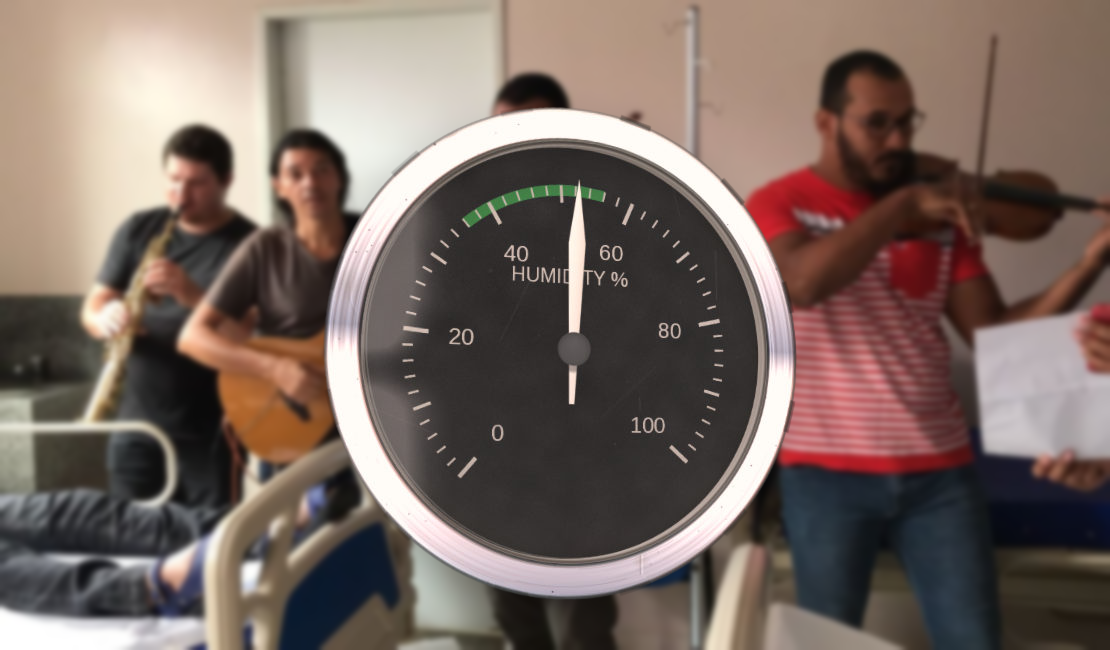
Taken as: value=52 unit=%
